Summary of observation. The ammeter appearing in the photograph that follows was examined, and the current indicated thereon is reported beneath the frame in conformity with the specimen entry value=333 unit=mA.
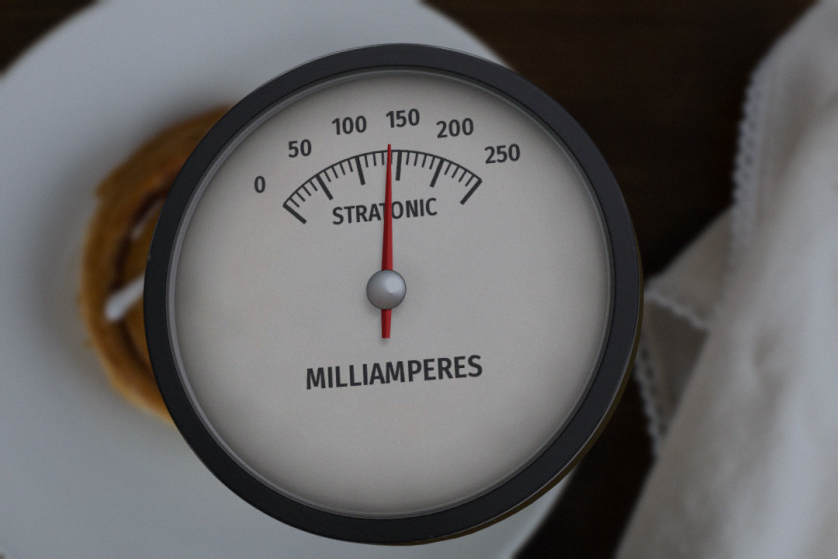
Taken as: value=140 unit=mA
